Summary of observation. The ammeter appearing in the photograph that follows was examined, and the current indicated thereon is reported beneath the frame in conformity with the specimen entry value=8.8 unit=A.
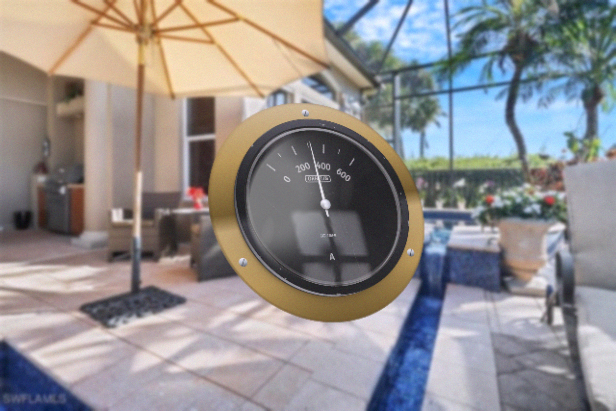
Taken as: value=300 unit=A
